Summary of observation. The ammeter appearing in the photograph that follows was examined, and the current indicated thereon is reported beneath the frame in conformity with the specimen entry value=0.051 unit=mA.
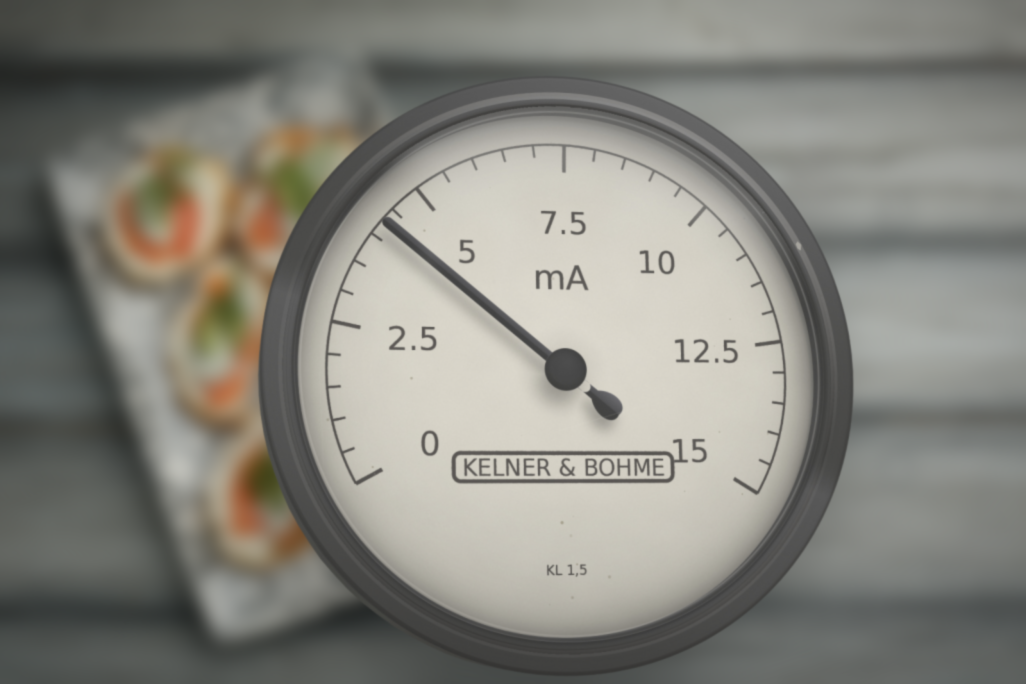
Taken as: value=4.25 unit=mA
